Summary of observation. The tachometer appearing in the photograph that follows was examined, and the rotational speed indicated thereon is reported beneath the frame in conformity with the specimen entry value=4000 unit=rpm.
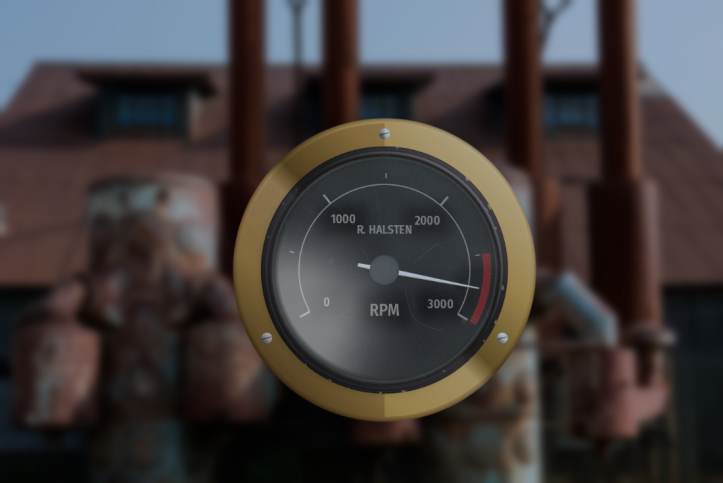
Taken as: value=2750 unit=rpm
